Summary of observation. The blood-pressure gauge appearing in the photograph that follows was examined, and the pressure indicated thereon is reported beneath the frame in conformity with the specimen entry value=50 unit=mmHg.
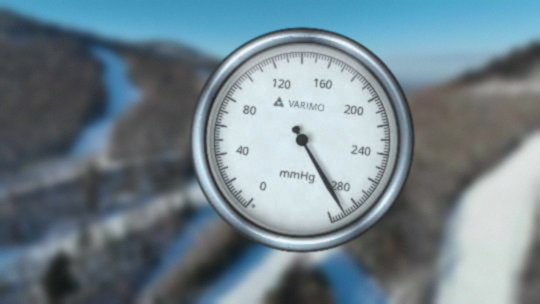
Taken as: value=290 unit=mmHg
